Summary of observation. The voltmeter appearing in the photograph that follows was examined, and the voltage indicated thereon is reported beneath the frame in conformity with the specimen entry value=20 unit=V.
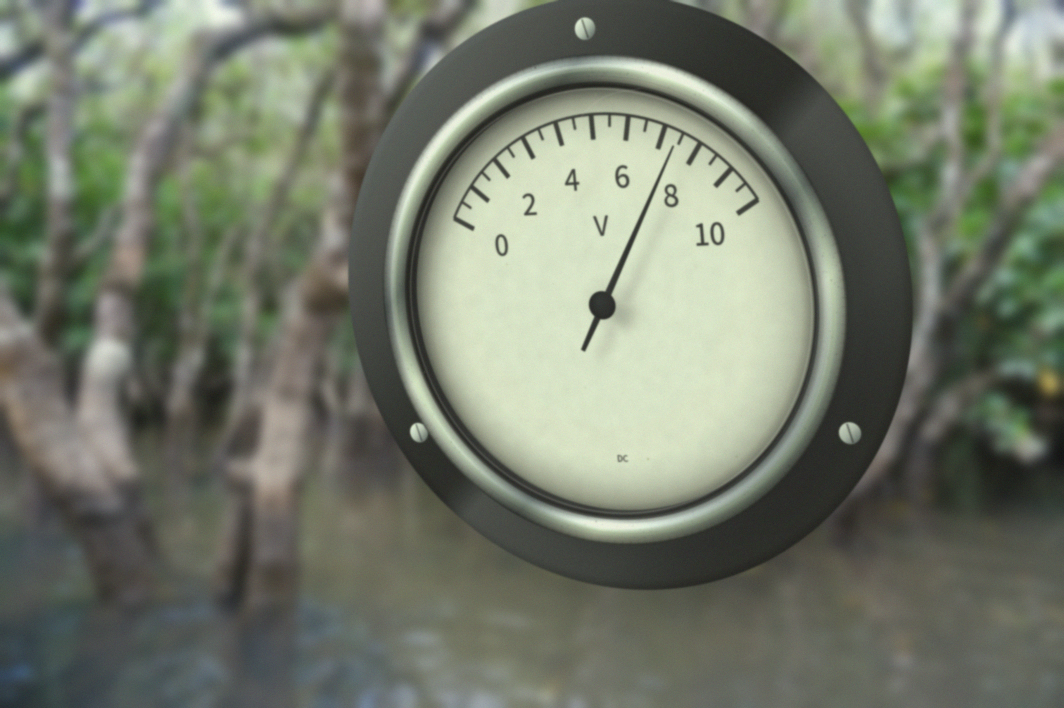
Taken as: value=7.5 unit=V
